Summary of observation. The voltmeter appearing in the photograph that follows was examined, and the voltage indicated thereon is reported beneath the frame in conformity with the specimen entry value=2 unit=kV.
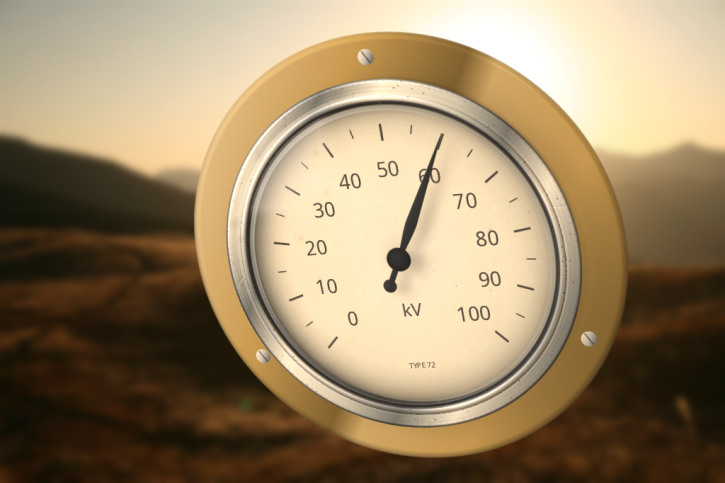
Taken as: value=60 unit=kV
